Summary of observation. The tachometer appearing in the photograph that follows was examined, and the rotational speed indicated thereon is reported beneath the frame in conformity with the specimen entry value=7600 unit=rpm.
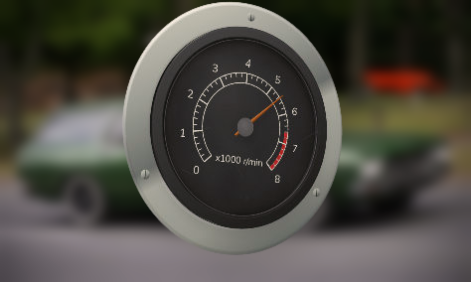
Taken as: value=5400 unit=rpm
